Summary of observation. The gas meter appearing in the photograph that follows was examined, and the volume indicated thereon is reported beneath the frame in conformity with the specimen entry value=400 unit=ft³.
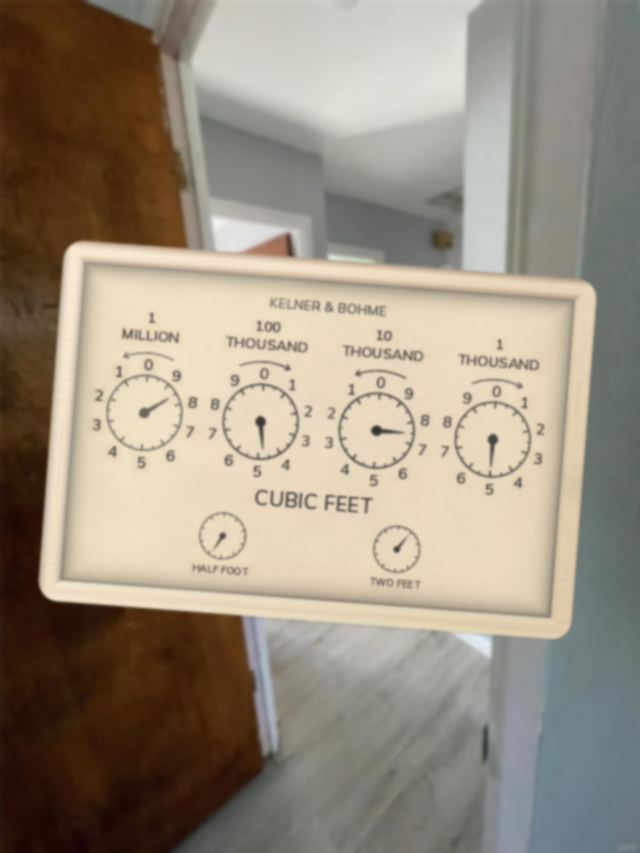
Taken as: value=847500 unit=ft³
